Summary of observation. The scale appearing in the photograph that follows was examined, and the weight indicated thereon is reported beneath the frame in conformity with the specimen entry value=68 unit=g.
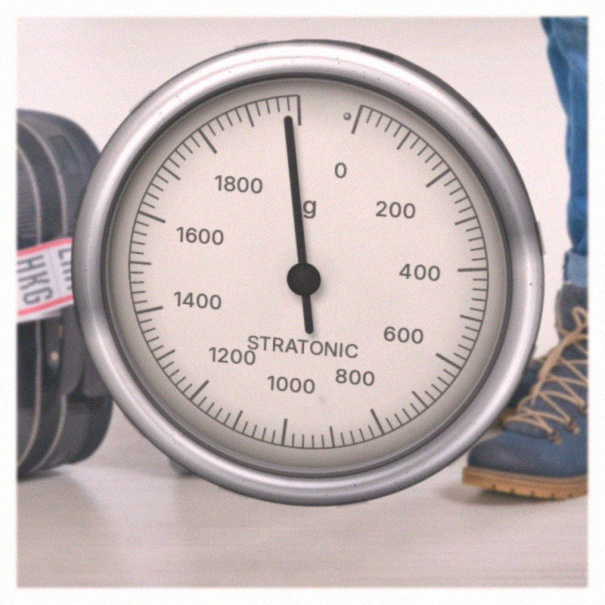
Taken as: value=1980 unit=g
